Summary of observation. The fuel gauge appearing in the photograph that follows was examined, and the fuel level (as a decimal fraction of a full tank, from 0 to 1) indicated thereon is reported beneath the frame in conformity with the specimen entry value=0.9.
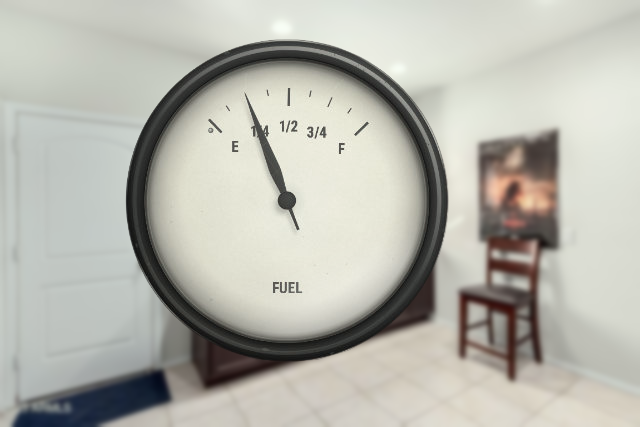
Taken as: value=0.25
